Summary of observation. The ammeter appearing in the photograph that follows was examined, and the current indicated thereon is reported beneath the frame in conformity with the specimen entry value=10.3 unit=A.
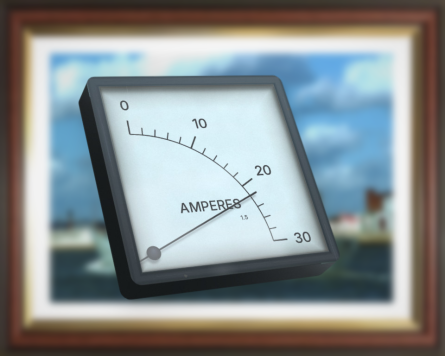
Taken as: value=22 unit=A
